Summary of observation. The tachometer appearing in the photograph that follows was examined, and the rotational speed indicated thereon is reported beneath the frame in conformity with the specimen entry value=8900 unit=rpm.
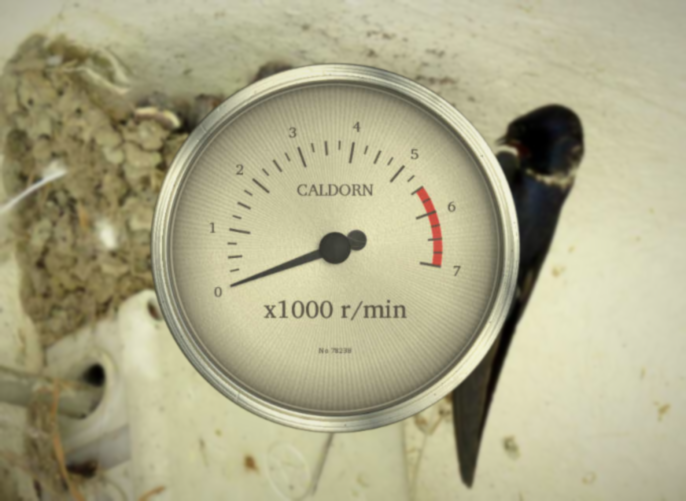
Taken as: value=0 unit=rpm
